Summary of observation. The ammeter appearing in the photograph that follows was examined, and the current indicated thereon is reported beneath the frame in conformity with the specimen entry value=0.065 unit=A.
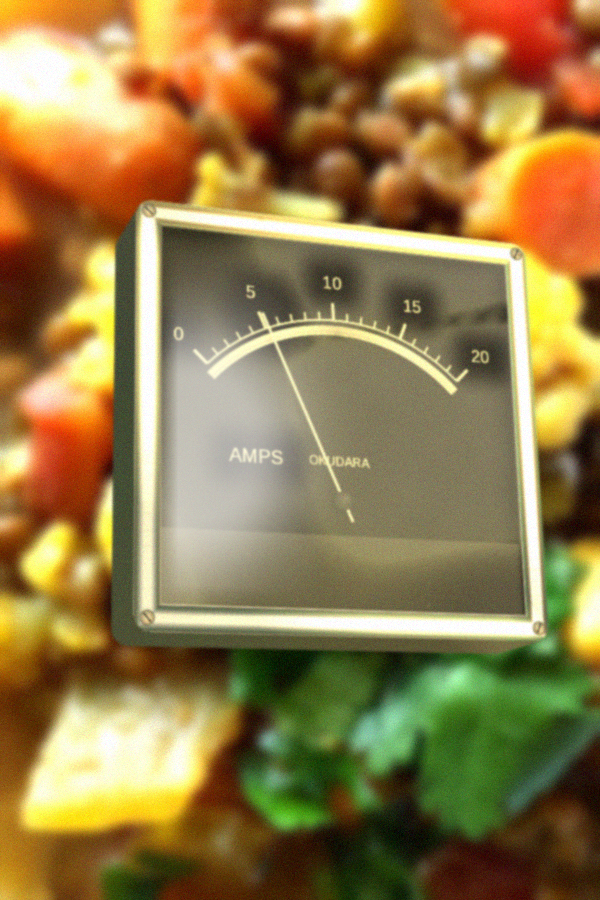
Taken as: value=5 unit=A
